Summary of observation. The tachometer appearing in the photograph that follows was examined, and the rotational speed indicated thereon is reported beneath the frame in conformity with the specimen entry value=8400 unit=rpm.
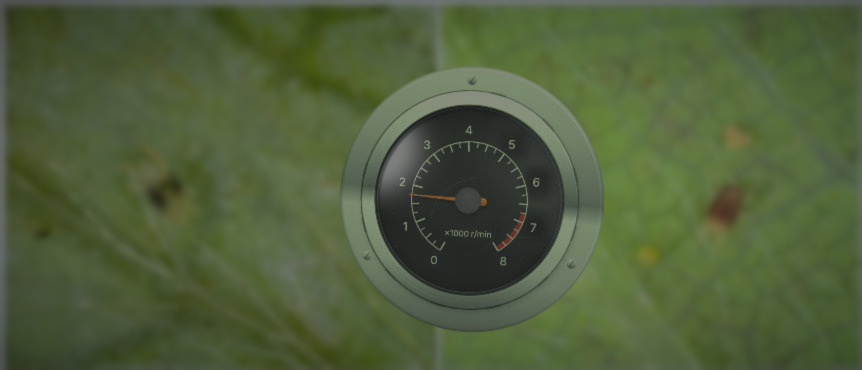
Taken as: value=1750 unit=rpm
